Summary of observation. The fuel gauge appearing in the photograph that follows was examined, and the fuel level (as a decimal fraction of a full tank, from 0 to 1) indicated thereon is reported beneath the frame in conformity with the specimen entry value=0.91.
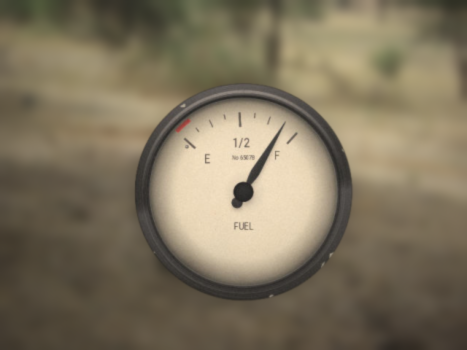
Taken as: value=0.875
